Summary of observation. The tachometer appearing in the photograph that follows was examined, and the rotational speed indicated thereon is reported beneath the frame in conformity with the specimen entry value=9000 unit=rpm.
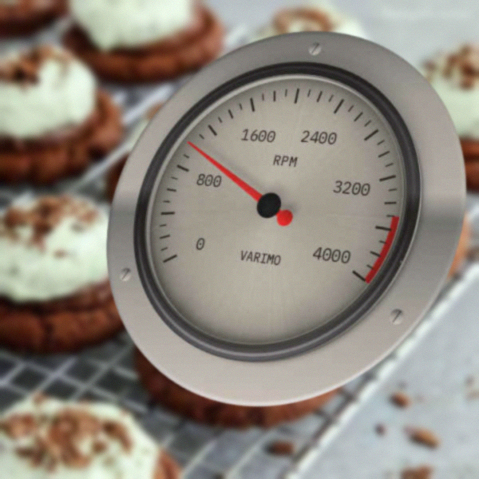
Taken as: value=1000 unit=rpm
